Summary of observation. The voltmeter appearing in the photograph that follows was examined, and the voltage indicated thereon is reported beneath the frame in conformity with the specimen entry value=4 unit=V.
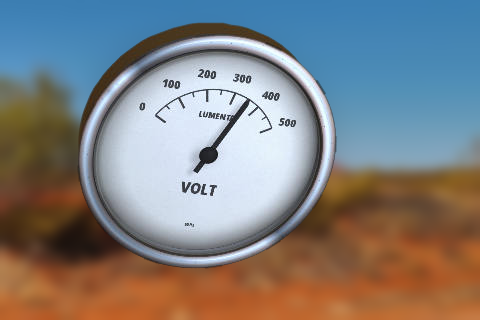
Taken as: value=350 unit=V
